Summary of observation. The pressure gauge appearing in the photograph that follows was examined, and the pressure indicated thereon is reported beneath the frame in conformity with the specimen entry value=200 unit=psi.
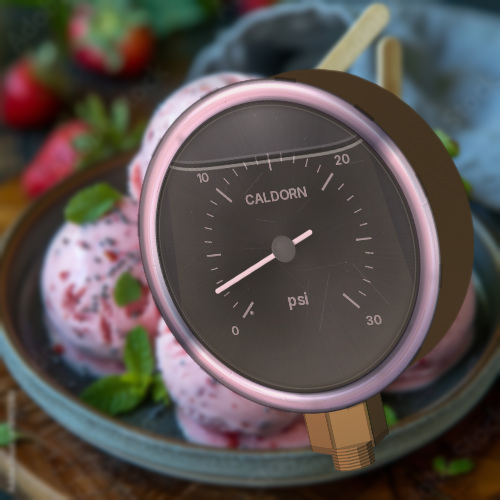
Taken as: value=2.5 unit=psi
